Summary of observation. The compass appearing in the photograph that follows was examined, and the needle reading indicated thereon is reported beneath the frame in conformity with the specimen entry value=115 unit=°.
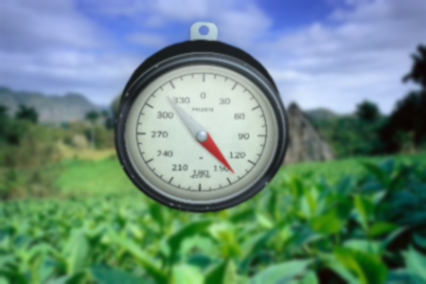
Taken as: value=140 unit=°
